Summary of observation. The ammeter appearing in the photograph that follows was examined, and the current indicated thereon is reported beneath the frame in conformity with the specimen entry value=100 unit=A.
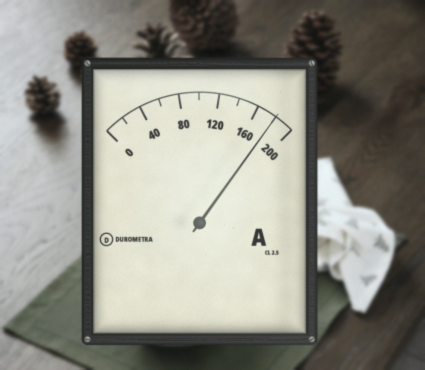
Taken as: value=180 unit=A
